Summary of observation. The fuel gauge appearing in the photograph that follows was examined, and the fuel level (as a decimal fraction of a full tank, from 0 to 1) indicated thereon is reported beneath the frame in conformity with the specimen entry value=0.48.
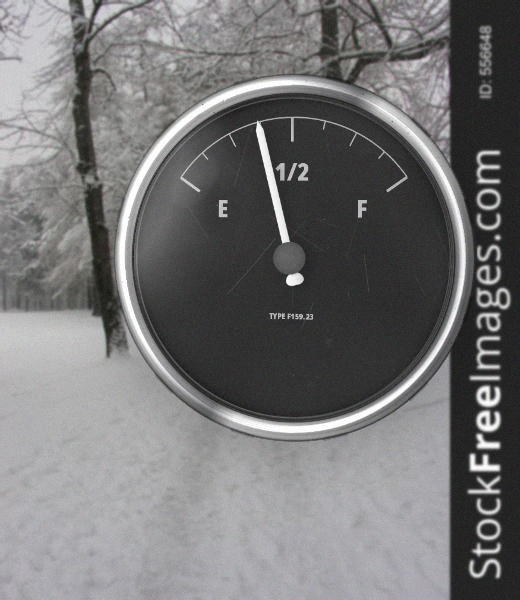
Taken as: value=0.375
